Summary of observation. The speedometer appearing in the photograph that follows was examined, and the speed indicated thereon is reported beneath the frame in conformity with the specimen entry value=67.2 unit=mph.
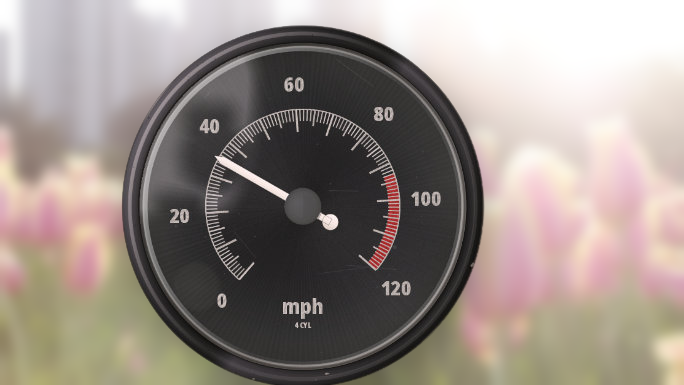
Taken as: value=35 unit=mph
